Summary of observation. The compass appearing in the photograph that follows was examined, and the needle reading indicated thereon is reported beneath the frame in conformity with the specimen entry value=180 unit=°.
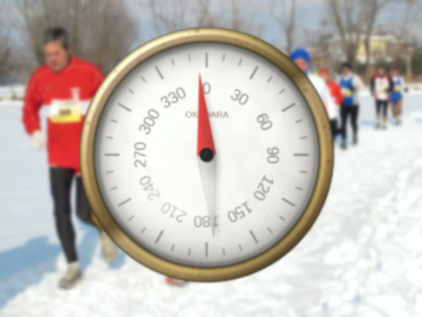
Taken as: value=355 unit=°
